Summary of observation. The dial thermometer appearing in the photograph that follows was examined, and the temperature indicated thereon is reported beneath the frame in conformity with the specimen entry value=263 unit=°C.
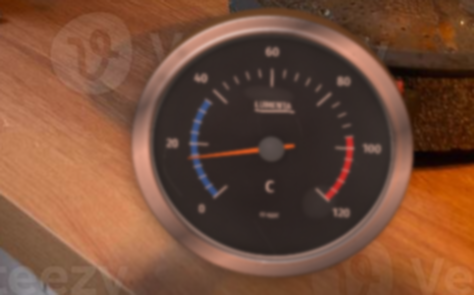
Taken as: value=16 unit=°C
